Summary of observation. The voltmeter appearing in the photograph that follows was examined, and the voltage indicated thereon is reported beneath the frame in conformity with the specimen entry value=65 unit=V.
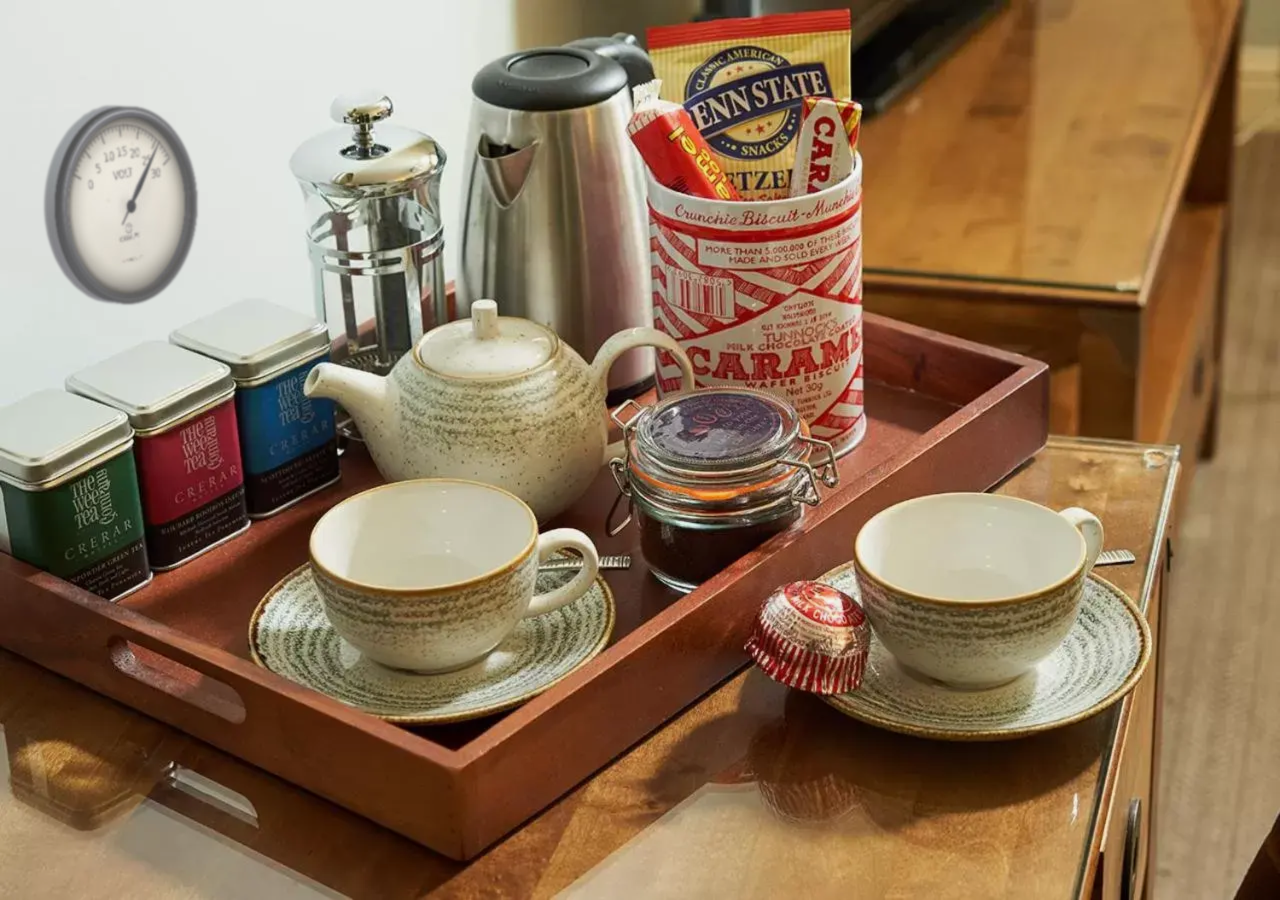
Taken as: value=25 unit=V
